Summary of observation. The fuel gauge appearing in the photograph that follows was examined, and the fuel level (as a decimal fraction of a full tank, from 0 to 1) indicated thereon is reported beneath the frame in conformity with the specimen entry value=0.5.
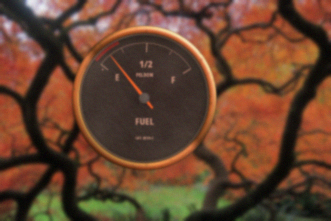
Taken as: value=0.125
